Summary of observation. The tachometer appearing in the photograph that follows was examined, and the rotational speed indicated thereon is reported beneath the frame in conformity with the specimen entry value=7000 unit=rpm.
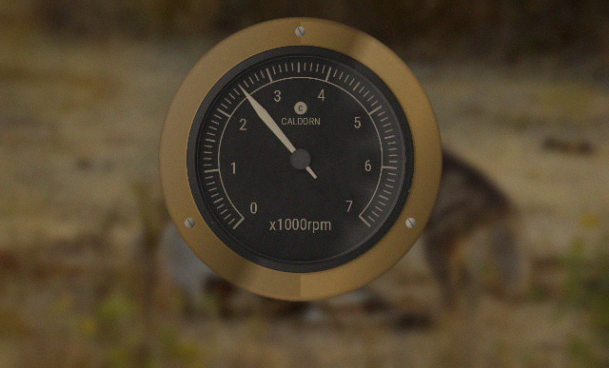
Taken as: value=2500 unit=rpm
